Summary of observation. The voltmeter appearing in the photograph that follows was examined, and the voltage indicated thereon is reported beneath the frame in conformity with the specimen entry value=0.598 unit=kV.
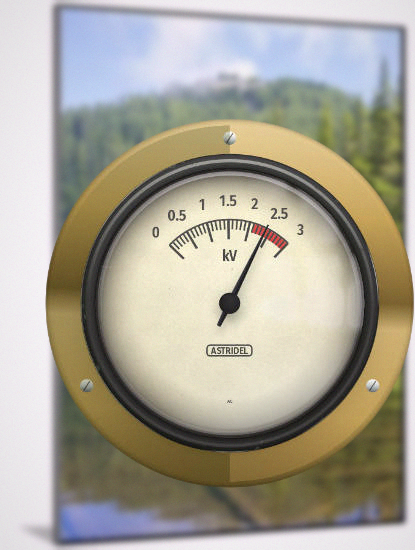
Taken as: value=2.4 unit=kV
